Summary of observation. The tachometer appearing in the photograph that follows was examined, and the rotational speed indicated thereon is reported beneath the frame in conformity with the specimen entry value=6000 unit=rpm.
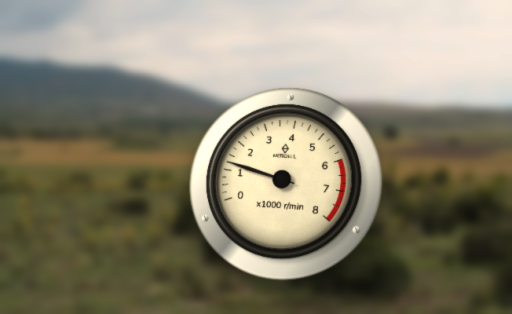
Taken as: value=1250 unit=rpm
